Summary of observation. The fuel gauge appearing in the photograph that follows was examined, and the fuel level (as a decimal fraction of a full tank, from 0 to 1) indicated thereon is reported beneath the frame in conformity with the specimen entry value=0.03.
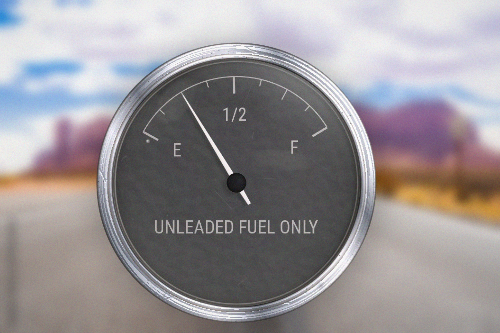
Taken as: value=0.25
